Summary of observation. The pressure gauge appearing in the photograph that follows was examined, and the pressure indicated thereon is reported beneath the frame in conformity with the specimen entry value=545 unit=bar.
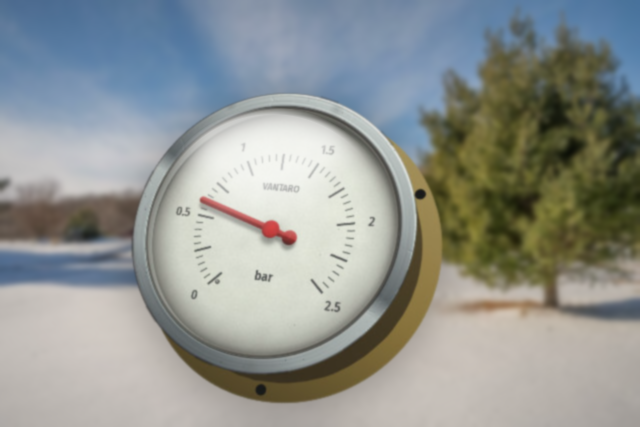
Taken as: value=0.6 unit=bar
